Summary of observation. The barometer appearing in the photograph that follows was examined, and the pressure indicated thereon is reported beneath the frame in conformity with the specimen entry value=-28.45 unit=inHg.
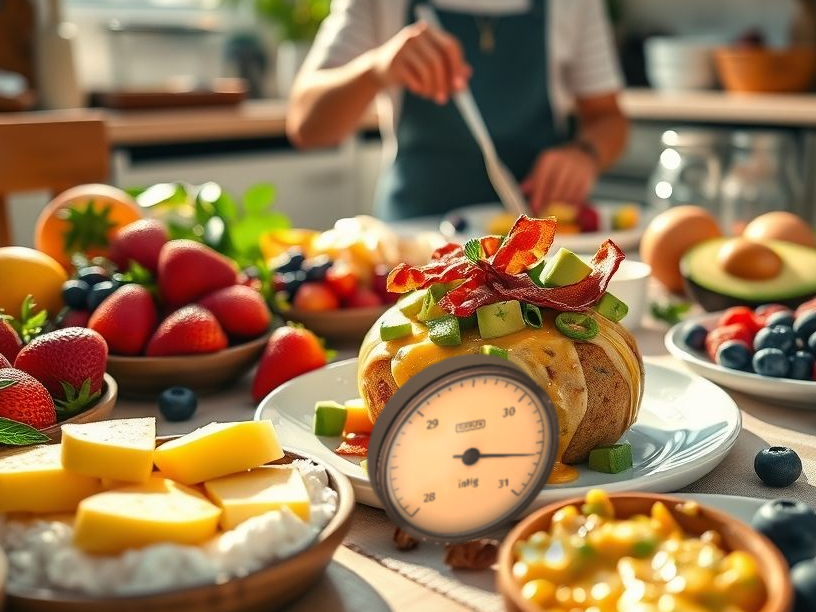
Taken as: value=30.6 unit=inHg
